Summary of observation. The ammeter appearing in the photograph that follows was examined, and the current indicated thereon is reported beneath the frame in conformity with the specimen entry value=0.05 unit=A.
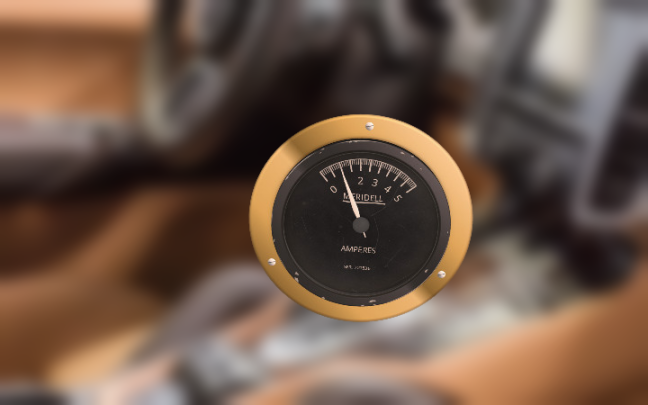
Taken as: value=1 unit=A
